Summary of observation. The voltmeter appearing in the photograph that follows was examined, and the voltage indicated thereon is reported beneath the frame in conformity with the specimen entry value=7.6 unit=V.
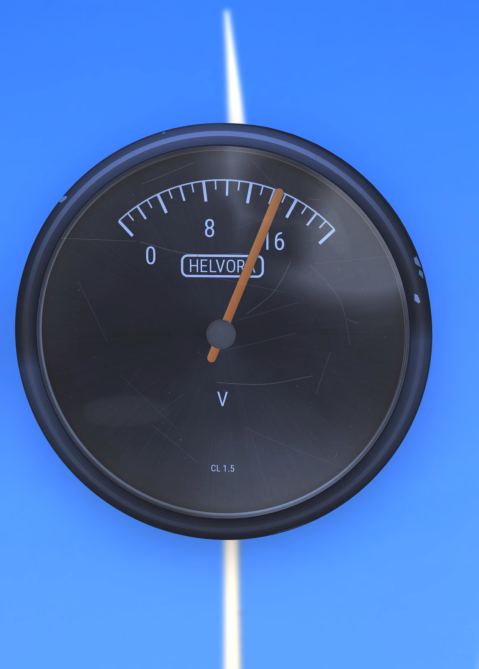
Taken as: value=14.5 unit=V
